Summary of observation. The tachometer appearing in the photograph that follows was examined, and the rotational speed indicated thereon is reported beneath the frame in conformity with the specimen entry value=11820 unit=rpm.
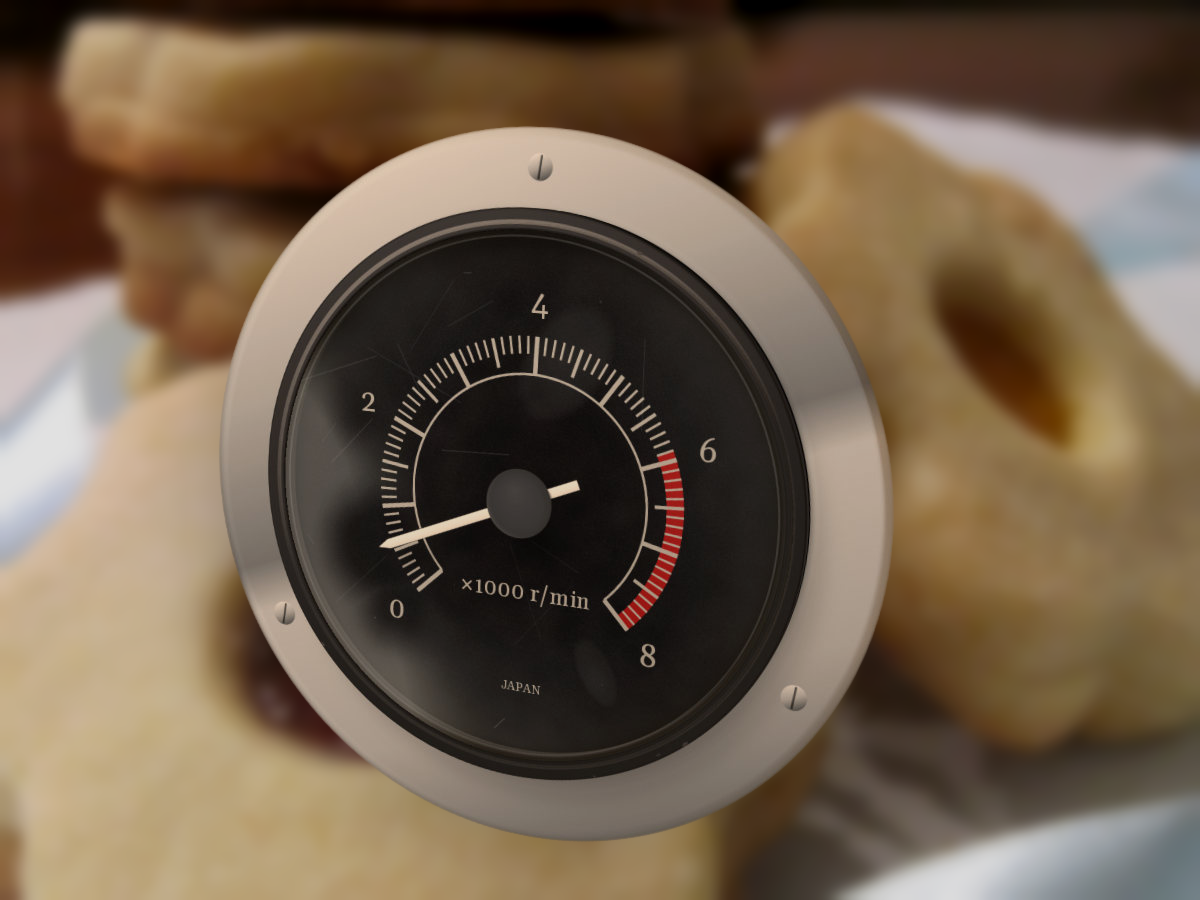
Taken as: value=600 unit=rpm
